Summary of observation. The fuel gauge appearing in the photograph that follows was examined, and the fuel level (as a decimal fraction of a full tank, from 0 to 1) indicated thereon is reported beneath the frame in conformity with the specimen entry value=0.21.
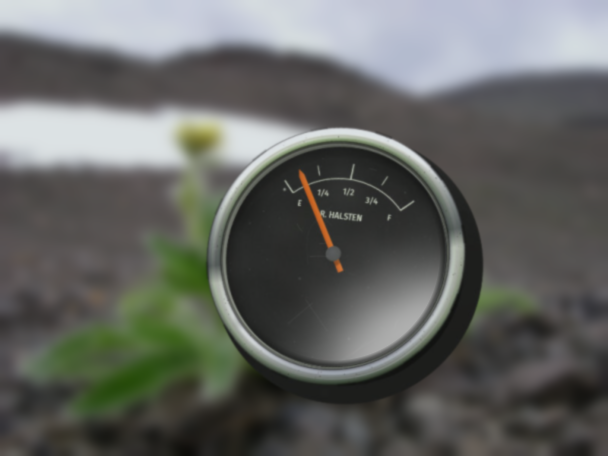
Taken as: value=0.125
